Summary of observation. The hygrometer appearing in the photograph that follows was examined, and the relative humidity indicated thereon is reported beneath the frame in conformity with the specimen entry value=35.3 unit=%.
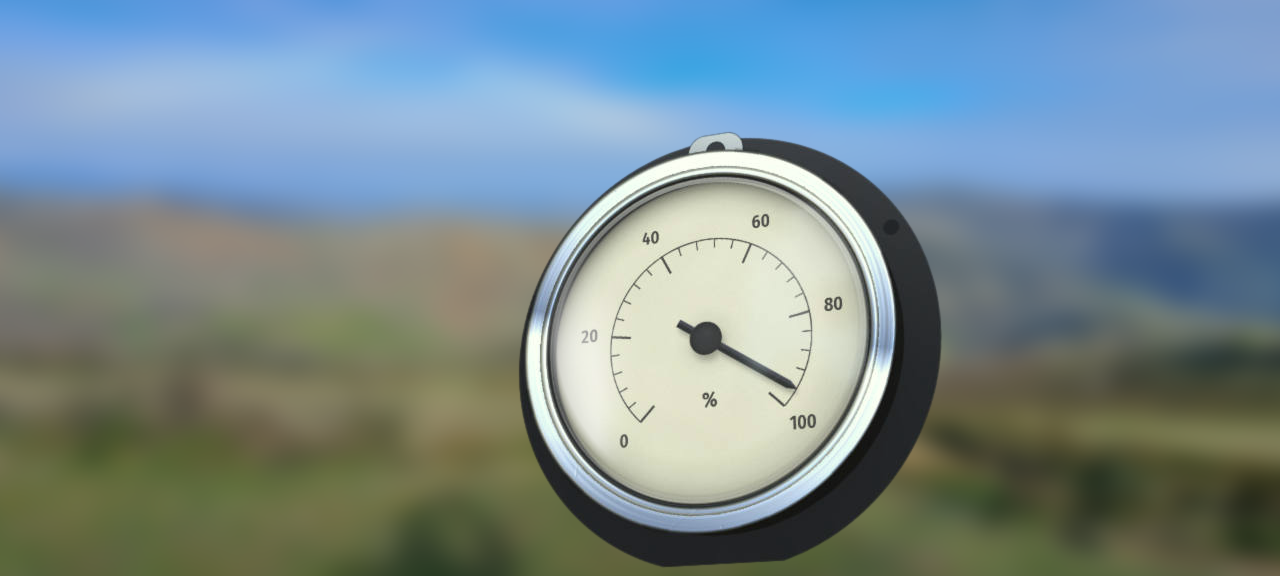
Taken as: value=96 unit=%
